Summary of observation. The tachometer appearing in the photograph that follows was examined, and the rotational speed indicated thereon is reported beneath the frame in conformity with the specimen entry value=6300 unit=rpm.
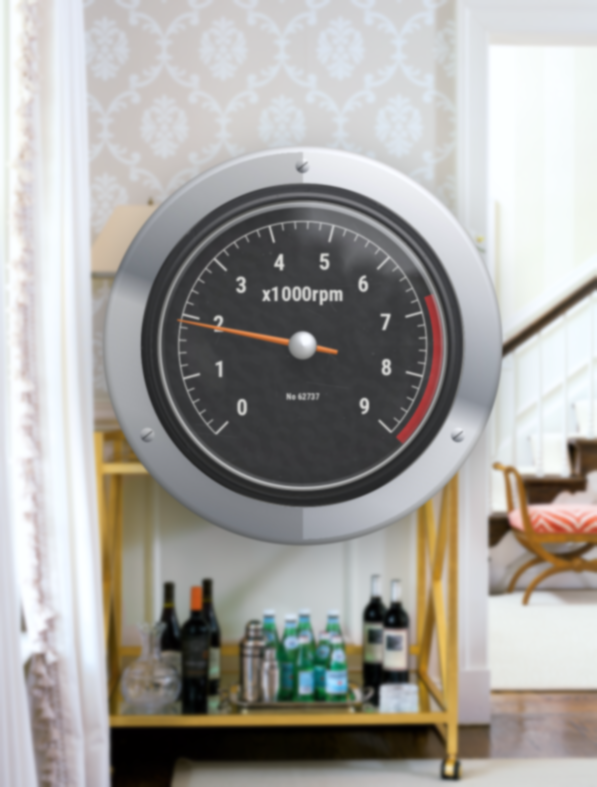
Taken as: value=1900 unit=rpm
